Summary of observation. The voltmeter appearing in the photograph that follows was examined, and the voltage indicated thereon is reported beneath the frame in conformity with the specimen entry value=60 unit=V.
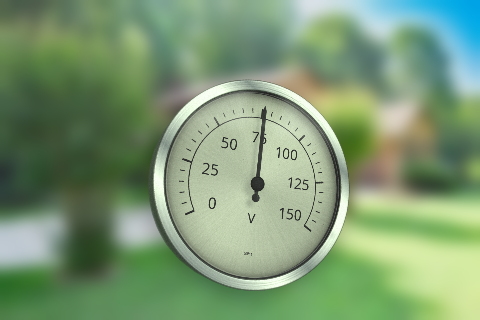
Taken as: value=75 unit=V
